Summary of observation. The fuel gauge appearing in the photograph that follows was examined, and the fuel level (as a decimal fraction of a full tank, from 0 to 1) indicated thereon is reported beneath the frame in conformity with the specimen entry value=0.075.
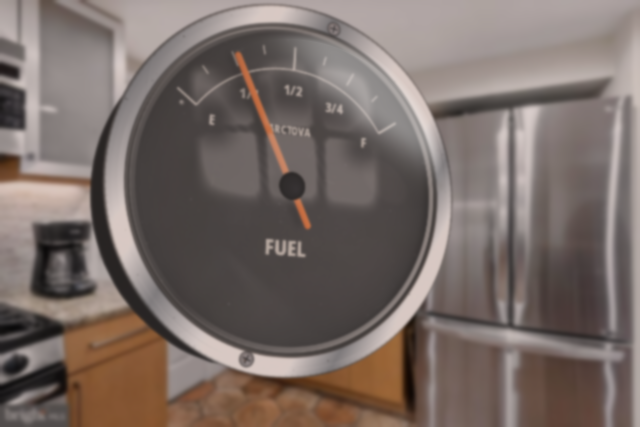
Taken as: value=0.25
